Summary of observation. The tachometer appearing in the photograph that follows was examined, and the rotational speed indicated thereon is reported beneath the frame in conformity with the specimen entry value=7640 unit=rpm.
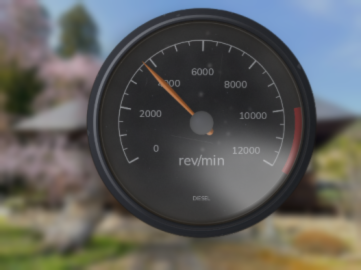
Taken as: value=3750 unit=rpm
